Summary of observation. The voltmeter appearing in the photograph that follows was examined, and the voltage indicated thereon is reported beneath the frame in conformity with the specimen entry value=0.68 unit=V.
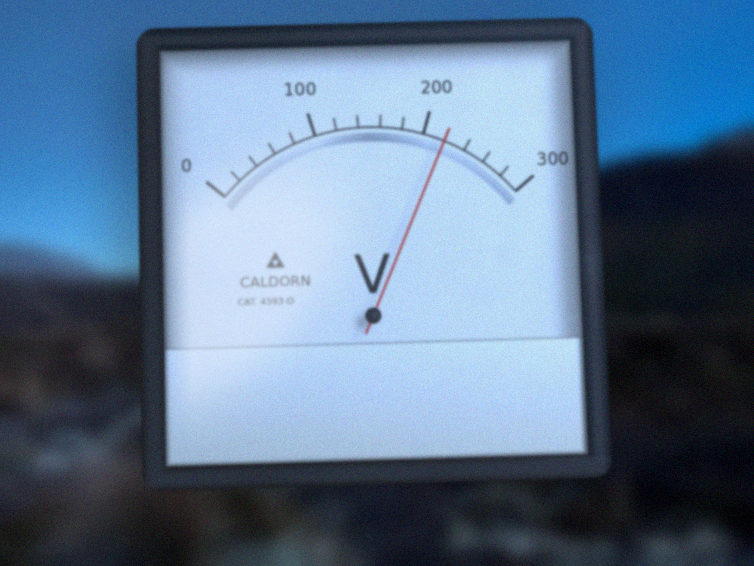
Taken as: value=220 unit=V
